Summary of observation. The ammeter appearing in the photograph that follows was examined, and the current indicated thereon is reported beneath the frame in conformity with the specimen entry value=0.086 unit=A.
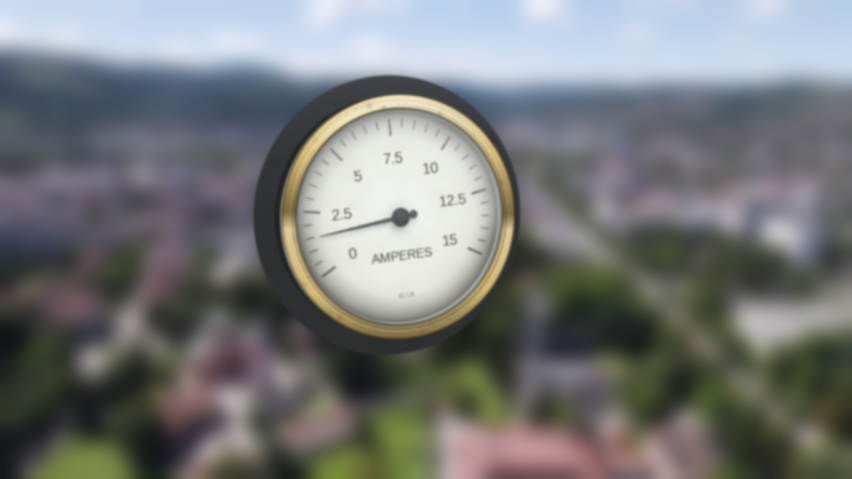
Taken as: value=1.5 unit=A
